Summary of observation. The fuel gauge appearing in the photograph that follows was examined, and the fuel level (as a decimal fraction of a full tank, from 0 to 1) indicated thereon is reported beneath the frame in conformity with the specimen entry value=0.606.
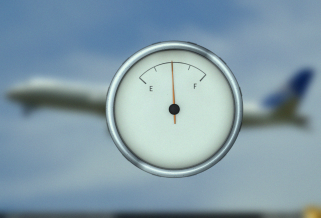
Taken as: value=0.5
